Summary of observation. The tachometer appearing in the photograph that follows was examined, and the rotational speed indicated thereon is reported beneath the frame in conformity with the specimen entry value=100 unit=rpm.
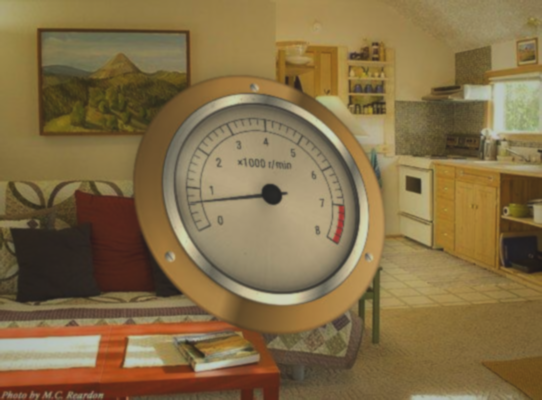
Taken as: value=600 unit=rpm
